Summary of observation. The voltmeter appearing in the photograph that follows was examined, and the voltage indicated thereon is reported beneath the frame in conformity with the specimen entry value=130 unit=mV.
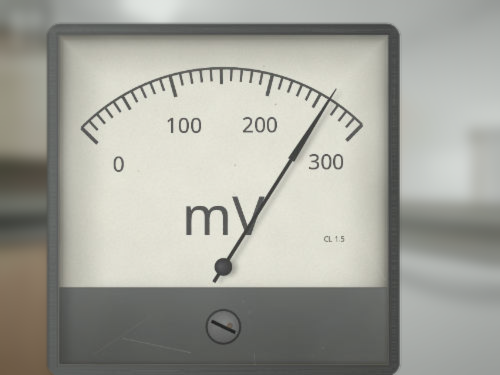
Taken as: value=260 unit=mV
